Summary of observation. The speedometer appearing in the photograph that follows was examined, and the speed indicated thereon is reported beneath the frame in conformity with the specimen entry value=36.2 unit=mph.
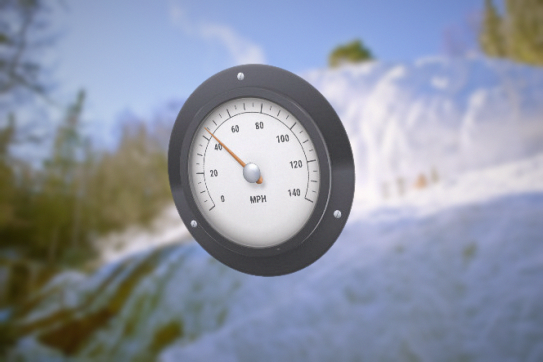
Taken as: value=45 unit=mph
